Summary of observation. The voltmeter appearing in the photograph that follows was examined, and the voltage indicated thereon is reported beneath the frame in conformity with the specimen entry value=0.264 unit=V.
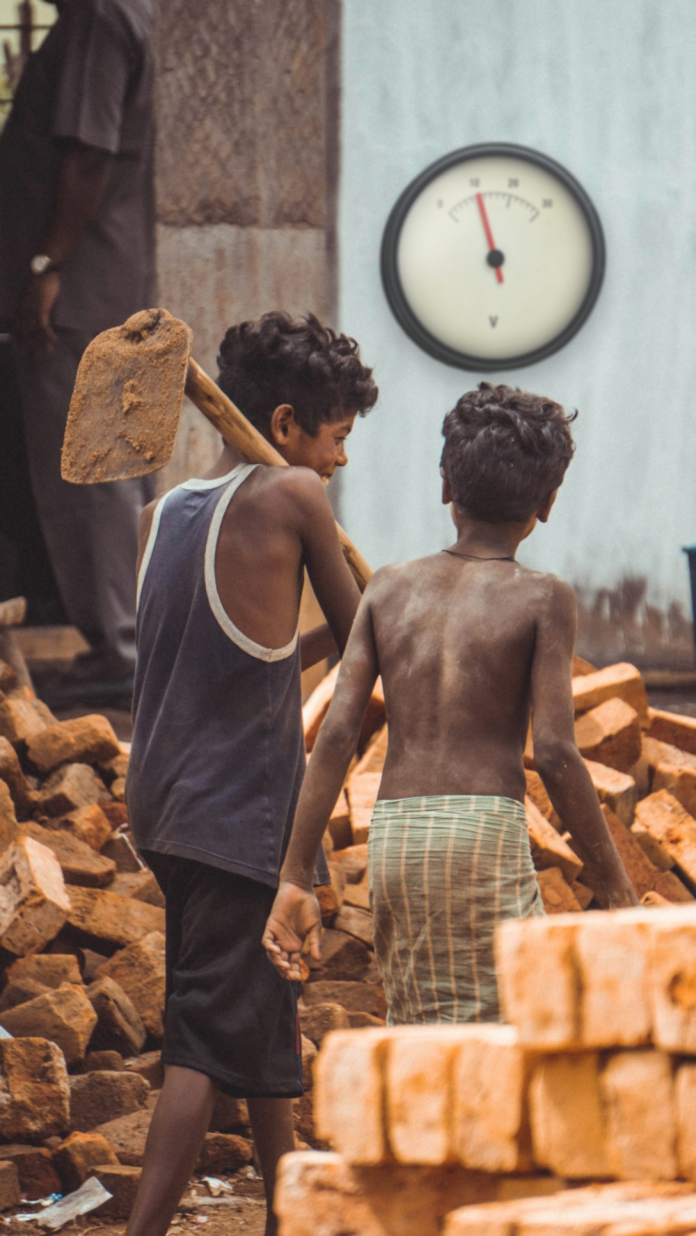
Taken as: value=10 unit=V
